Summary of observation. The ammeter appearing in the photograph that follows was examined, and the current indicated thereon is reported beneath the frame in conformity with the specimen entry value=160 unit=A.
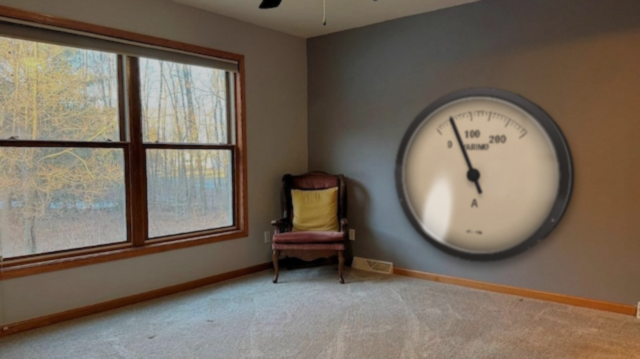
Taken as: value=50 unit=A
